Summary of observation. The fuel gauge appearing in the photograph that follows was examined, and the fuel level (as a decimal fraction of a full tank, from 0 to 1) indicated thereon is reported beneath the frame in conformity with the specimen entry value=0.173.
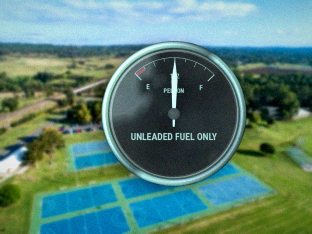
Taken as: value=0.5
